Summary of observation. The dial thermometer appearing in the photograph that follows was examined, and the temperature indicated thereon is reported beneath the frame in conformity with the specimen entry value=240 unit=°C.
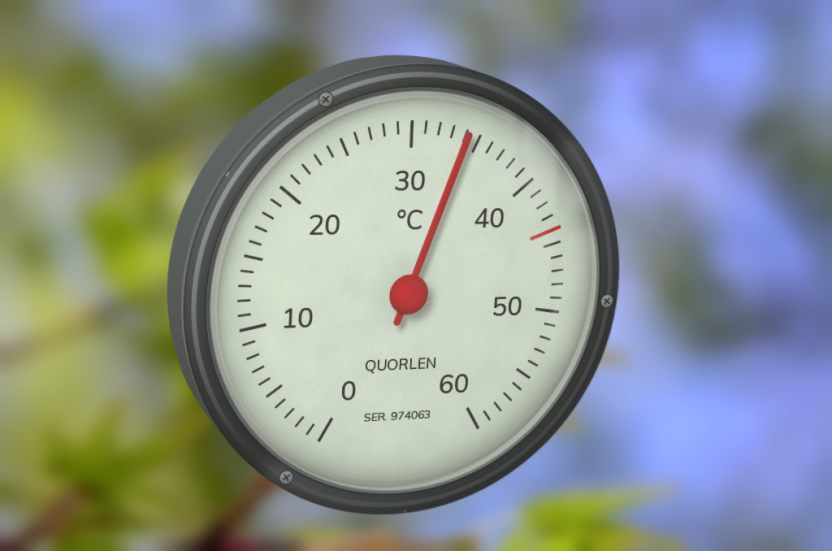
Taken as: value=34 unit=°C
